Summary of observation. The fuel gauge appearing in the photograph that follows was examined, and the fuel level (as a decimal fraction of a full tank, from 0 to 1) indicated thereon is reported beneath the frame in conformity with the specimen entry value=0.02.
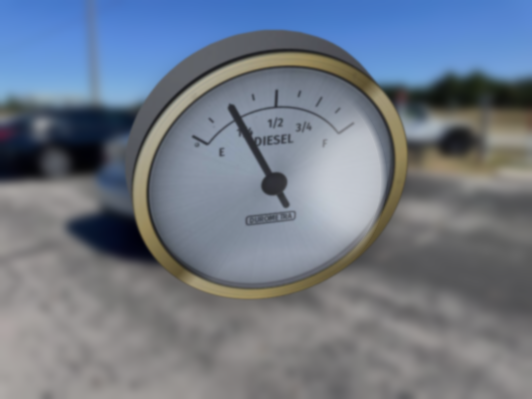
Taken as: value=0.25
